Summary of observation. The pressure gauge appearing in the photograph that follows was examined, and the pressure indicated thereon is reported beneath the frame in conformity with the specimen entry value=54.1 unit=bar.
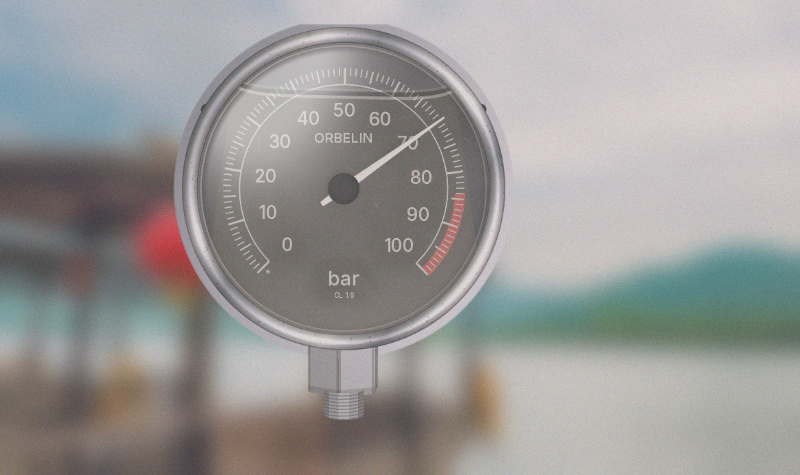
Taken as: value=70 unit=bar
